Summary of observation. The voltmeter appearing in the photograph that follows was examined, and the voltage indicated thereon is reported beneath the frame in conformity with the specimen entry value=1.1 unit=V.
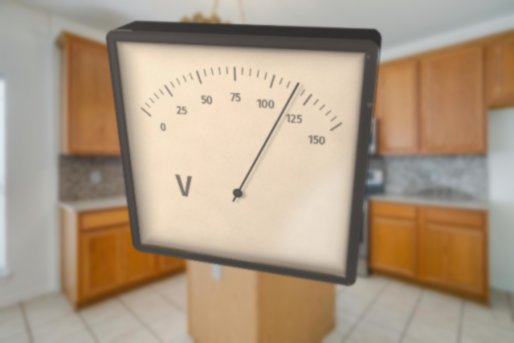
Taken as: value=115 unit=V
